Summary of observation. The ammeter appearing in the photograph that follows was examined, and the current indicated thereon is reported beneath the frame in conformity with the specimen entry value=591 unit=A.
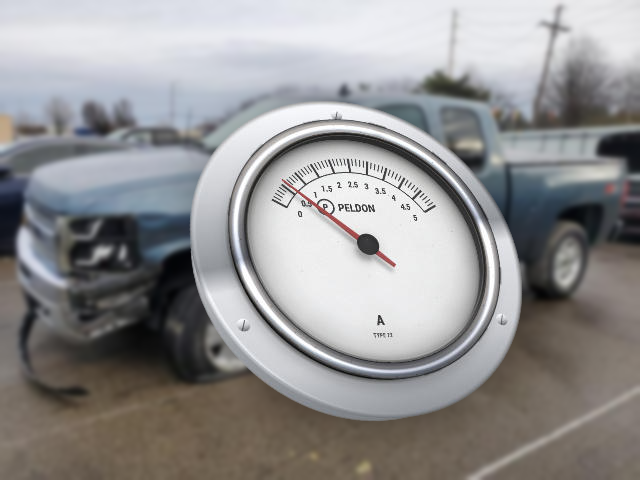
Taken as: value=0.5 unit=A
